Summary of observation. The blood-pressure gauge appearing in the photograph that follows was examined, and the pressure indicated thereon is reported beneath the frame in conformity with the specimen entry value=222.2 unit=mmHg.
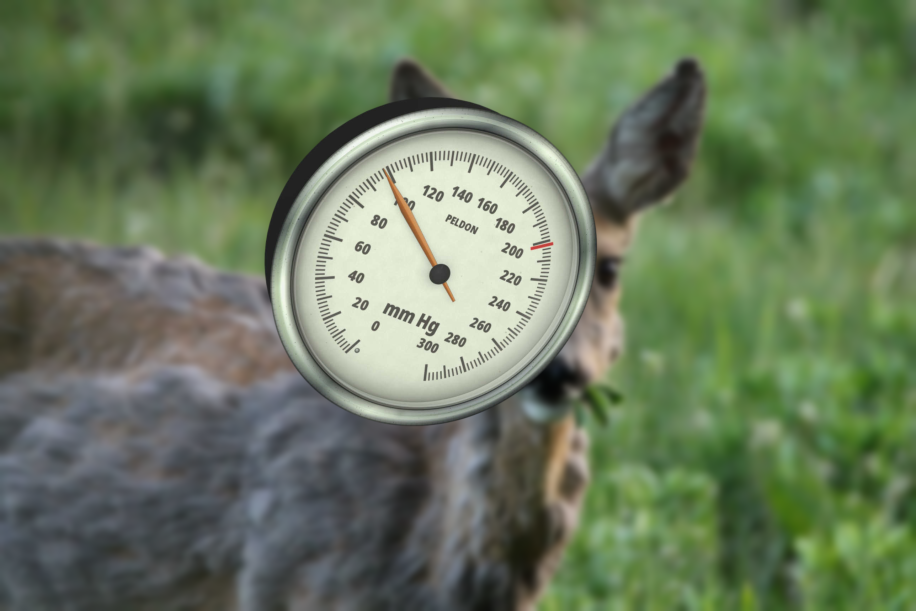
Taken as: value=98 unit=mmHg
